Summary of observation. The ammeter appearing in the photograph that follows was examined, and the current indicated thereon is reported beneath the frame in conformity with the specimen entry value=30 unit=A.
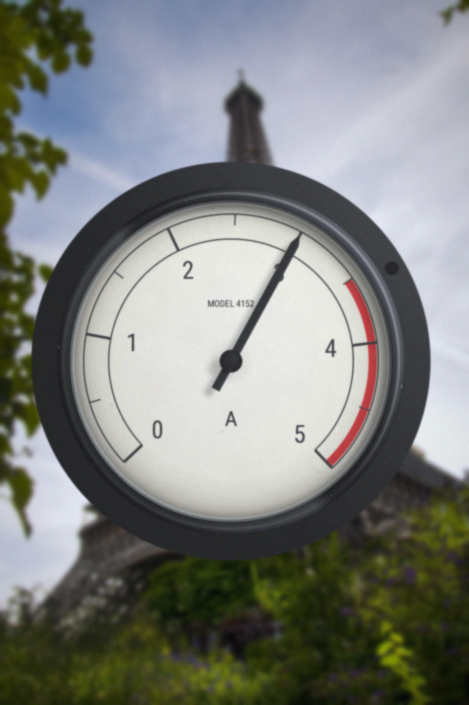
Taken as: value=3 unit=A
